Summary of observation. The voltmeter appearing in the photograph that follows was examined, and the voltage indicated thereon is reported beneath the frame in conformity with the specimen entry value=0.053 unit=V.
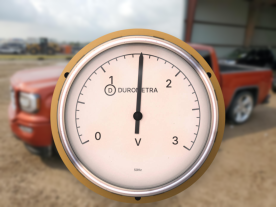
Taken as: value=1.5 unit=V
